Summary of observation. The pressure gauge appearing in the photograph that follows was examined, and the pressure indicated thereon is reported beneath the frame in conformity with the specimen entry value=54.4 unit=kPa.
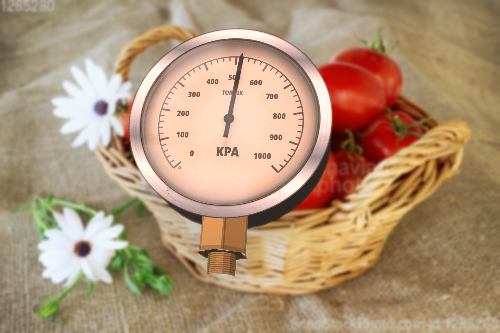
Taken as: value=520 unit=kPa
